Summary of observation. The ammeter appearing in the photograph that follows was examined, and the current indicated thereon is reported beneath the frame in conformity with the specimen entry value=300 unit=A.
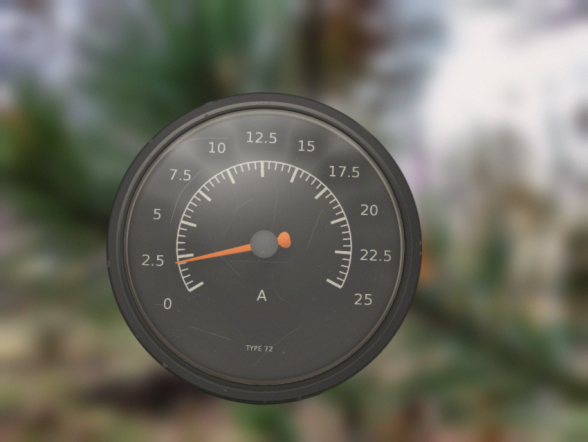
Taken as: value=2 unit=A
